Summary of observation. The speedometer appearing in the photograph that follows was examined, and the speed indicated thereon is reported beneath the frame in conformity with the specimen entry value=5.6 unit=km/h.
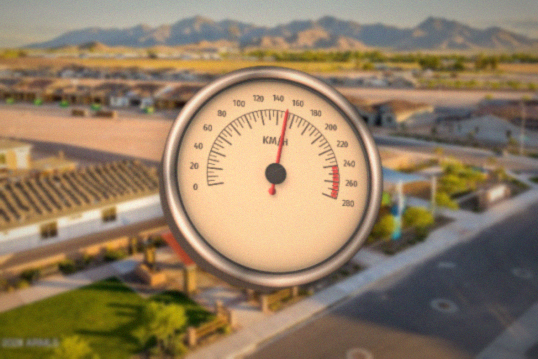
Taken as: value=150 unit=km/h
